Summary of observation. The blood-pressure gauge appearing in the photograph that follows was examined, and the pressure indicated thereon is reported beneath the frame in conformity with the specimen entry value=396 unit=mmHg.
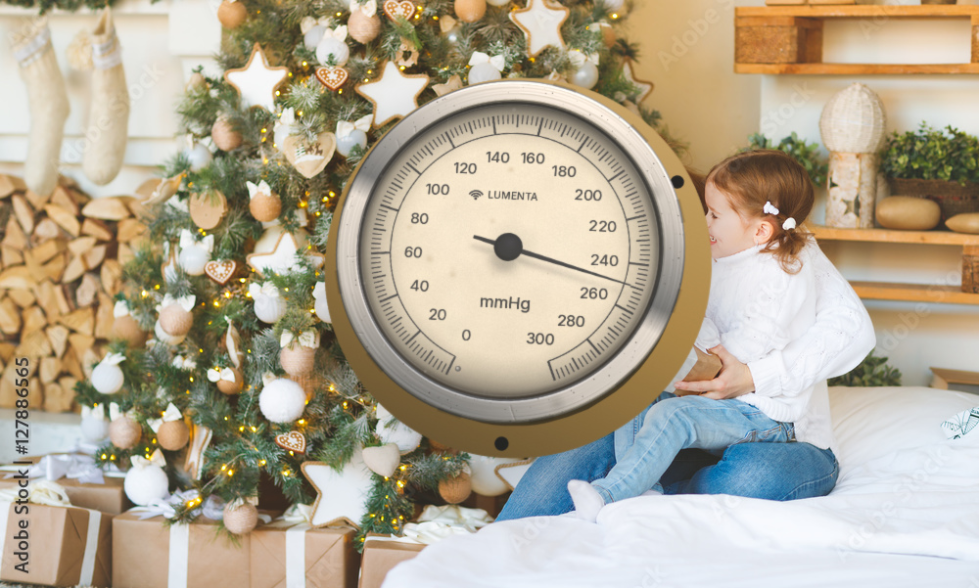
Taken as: value=250 unit=mmHg
